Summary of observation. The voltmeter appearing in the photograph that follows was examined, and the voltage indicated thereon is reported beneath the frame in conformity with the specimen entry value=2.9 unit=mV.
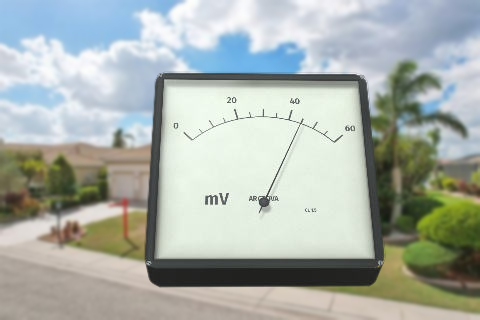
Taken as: value=45 unit=mV
